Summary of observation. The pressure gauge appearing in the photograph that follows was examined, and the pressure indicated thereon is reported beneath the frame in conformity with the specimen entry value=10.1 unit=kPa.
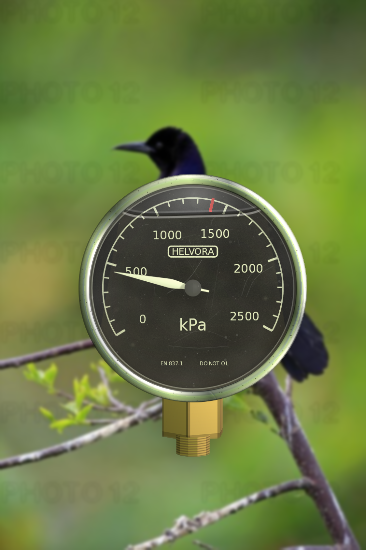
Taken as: value=450 unit=kPa
